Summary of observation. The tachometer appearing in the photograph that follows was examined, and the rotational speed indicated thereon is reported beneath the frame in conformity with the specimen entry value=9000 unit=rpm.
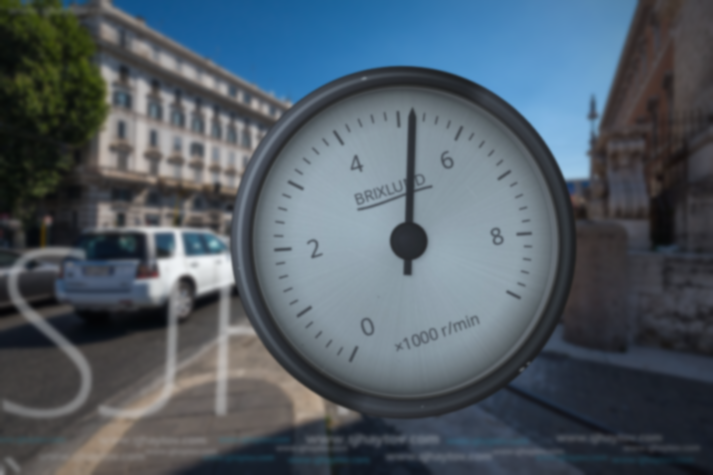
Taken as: value=5200 unit=rpm
